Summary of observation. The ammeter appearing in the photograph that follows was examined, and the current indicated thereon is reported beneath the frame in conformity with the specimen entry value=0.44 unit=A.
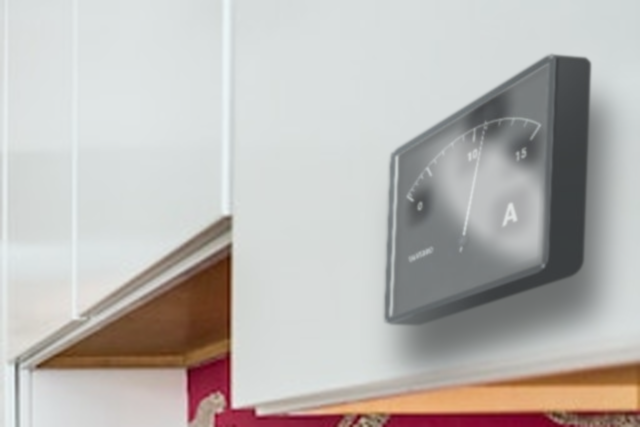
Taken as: value=11 unit=A
